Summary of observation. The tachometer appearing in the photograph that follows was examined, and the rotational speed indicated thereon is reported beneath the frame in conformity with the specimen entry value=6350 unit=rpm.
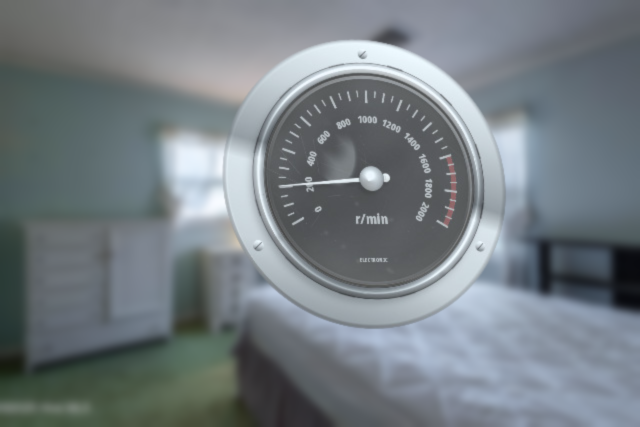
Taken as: value=200 unit=rpm
